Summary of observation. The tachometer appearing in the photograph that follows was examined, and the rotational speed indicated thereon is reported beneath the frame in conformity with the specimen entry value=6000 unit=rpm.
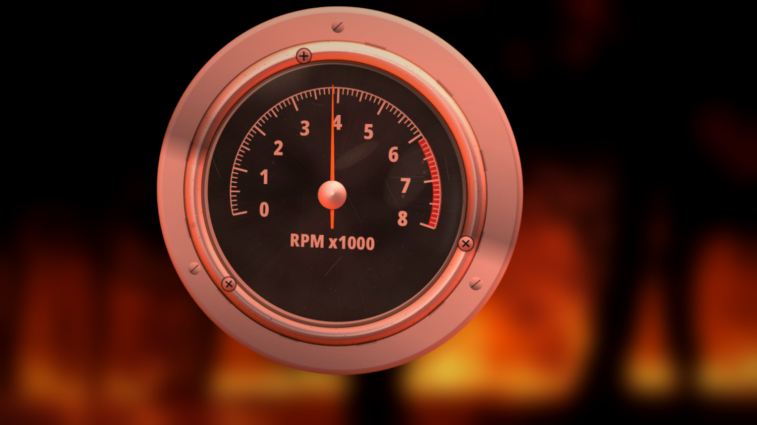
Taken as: value=3900 unit=rpm
